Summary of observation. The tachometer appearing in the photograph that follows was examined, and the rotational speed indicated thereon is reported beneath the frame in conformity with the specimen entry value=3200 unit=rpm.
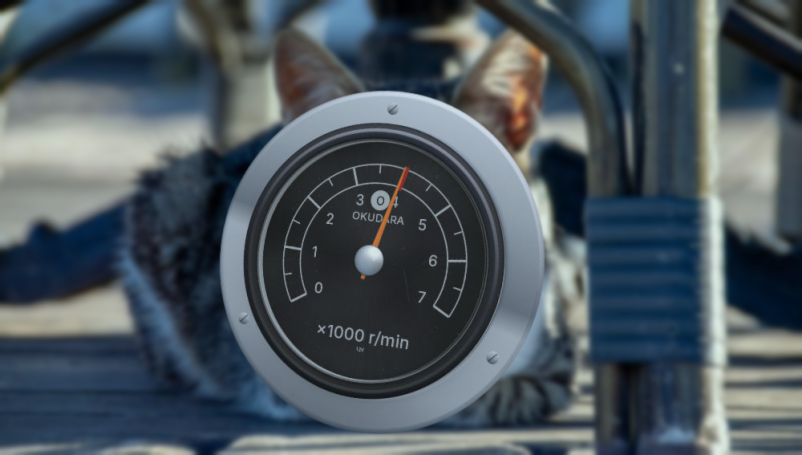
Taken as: value=4000 unit=rpm
